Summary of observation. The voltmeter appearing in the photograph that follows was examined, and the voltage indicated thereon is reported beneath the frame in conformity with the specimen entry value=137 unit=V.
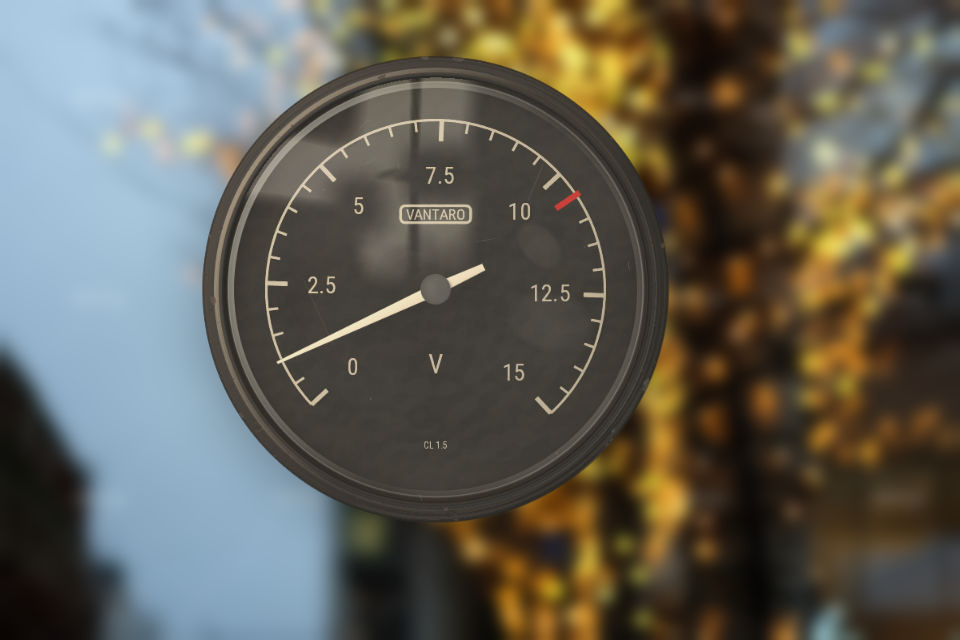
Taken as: value=1 unit=V
